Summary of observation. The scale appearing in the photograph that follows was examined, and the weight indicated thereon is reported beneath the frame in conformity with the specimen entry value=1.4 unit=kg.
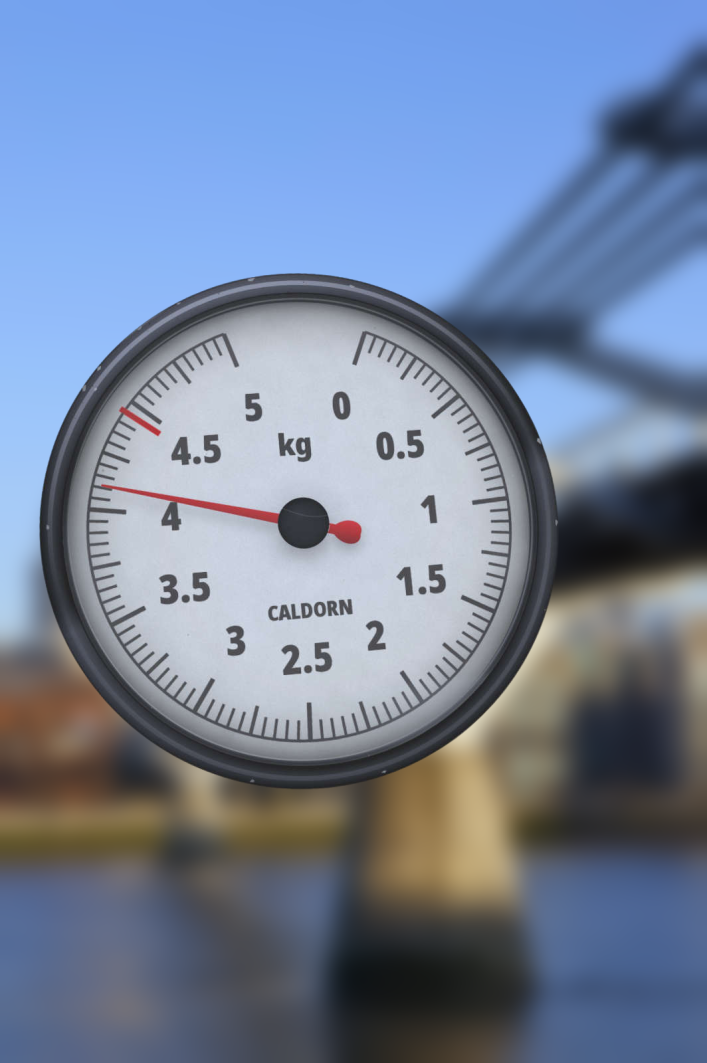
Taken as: value=4.1 unit=kg
